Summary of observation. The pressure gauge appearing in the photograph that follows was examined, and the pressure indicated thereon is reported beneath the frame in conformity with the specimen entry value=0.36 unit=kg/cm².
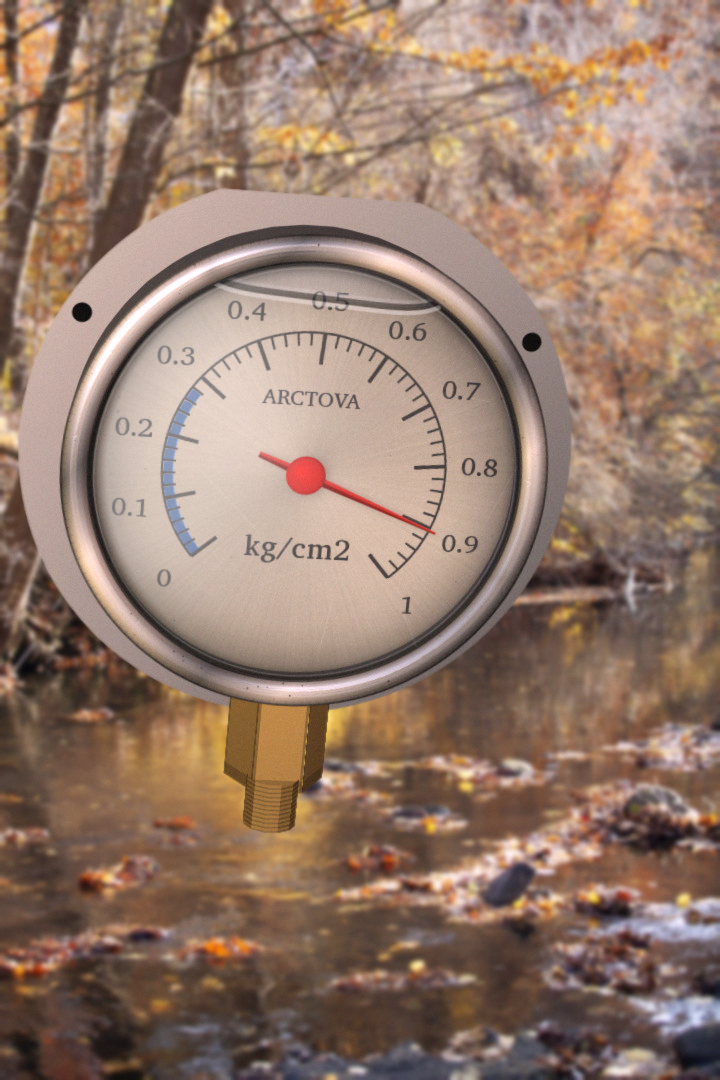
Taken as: value=0.9 unit=kg/cm²
